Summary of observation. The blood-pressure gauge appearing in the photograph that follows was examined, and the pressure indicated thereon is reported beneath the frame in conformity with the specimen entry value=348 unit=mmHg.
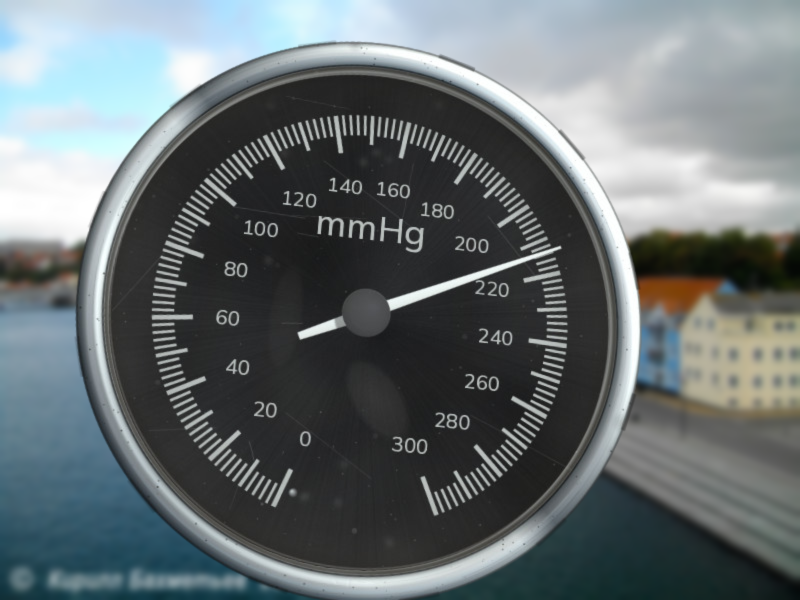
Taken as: value=214 unit=mmHg
